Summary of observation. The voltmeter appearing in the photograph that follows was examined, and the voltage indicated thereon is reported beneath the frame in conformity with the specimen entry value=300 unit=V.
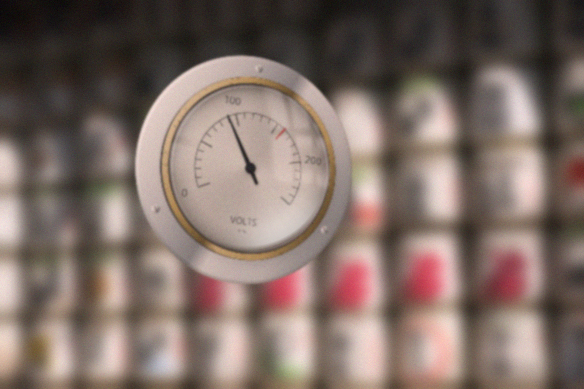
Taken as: value=90 unit=V
